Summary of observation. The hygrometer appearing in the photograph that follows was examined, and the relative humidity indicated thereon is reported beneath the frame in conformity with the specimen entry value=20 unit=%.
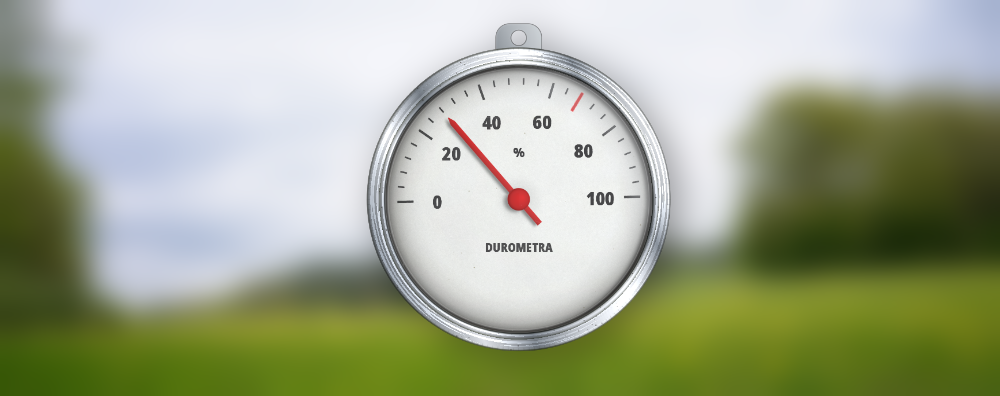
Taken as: value=28 unit=%
